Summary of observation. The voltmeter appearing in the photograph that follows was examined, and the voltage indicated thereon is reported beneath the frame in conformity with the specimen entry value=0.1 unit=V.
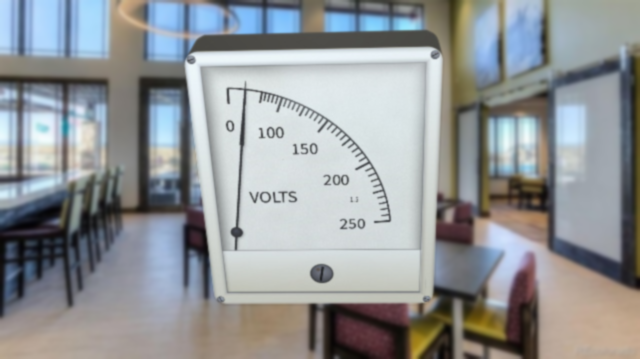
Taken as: value=50 unit=V
